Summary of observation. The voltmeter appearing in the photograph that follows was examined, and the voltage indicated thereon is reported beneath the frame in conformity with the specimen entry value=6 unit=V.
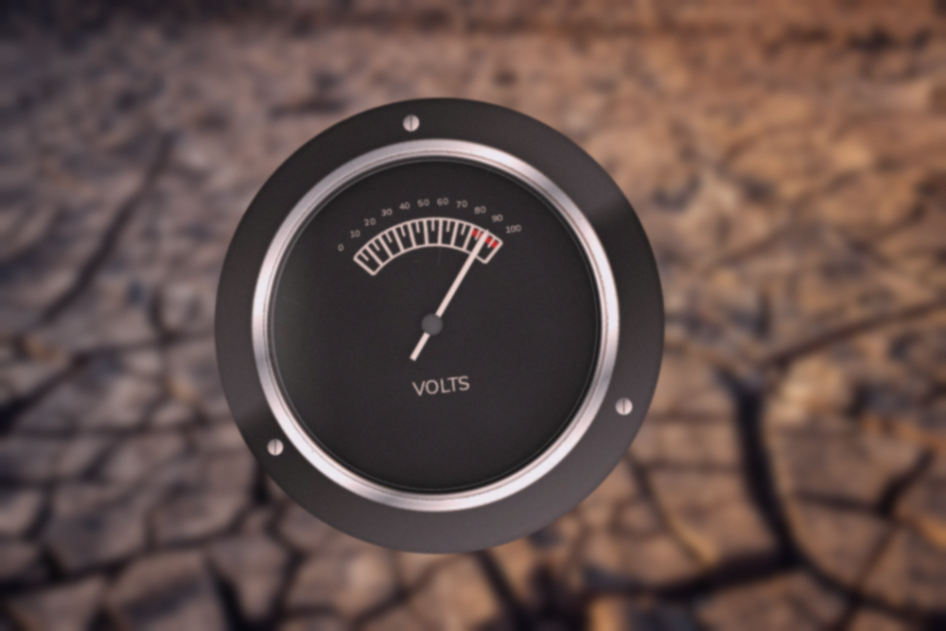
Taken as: value=90 unit=V
